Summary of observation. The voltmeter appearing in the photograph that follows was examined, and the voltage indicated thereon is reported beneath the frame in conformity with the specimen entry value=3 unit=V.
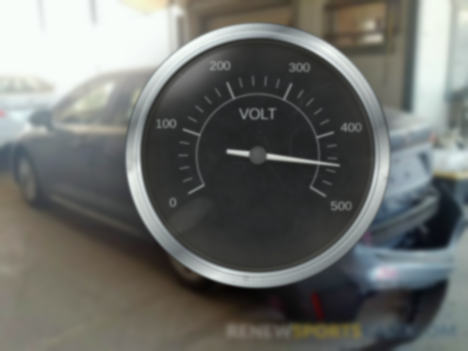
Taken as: value=450 unit=V
